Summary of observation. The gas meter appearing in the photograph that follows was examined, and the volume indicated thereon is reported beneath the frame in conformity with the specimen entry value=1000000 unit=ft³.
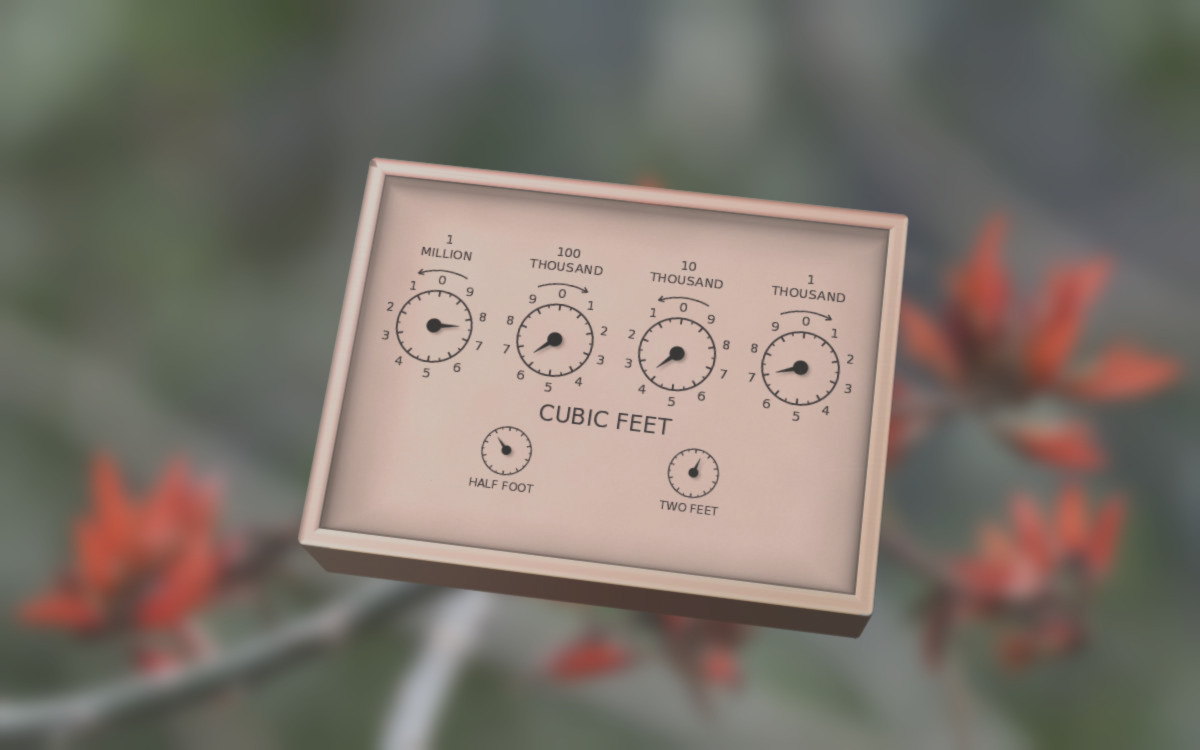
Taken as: value=763700 unit=ft³
